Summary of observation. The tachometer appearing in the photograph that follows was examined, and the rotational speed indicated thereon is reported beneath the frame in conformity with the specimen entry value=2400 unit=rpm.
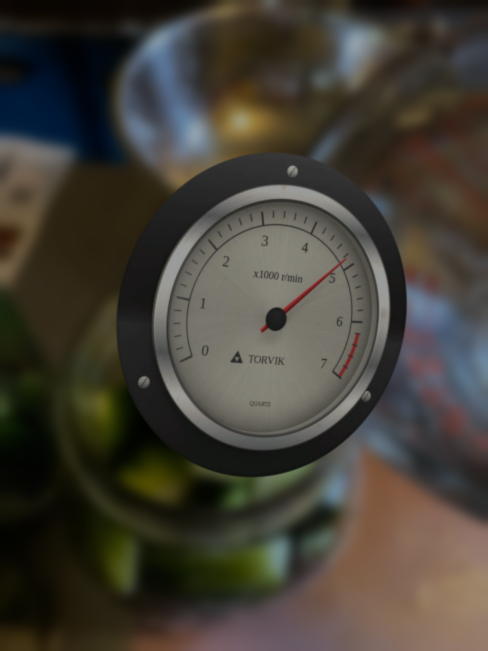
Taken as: value=4800 unit=rpm
